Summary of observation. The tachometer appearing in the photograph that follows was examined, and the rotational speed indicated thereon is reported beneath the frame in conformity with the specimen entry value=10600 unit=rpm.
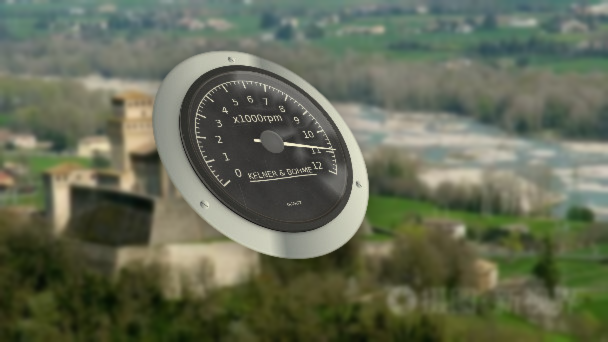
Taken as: value=11000 unit=rpm
